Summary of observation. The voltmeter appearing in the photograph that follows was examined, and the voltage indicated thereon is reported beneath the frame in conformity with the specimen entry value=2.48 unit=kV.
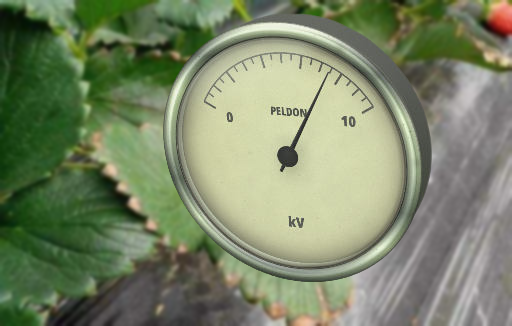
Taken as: value=7.5 unit=kV
